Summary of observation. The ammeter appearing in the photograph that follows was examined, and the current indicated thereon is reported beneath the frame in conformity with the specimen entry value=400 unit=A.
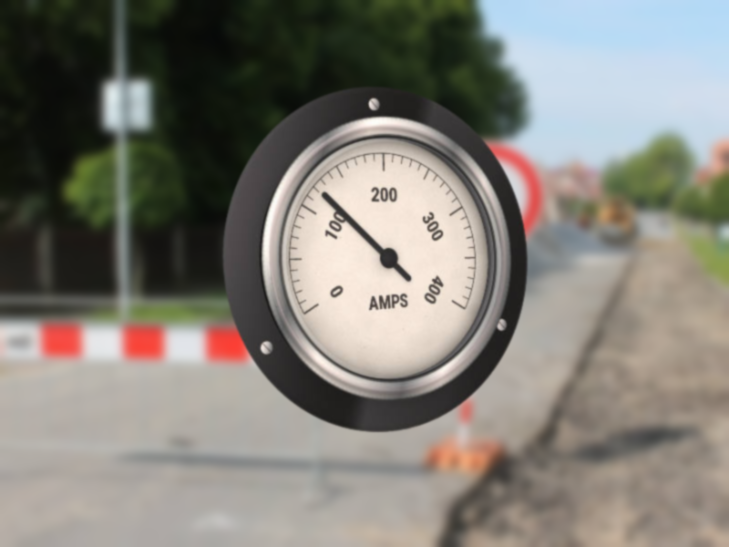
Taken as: value=120 unit=A
